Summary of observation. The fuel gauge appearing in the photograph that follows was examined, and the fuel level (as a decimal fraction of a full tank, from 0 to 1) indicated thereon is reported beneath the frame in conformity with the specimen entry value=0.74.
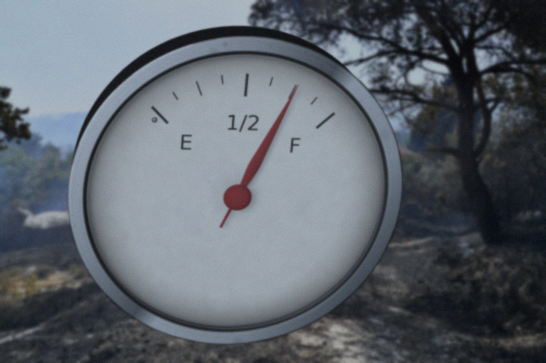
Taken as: value=0.75
